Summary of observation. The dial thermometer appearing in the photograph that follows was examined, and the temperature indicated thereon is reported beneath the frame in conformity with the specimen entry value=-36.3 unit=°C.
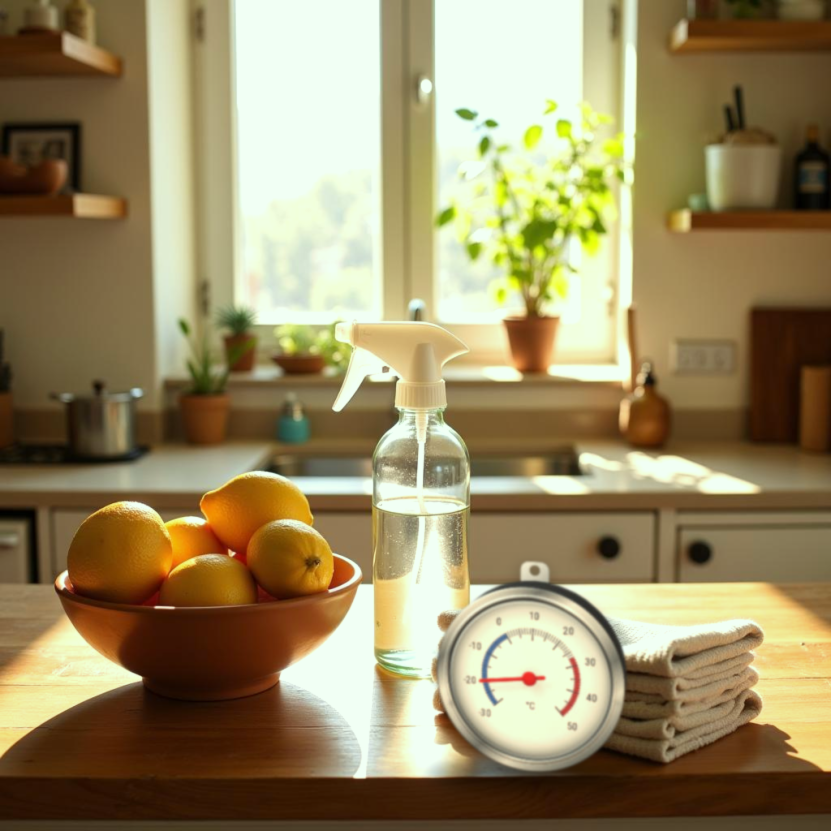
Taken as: value=-20 unit=°C
